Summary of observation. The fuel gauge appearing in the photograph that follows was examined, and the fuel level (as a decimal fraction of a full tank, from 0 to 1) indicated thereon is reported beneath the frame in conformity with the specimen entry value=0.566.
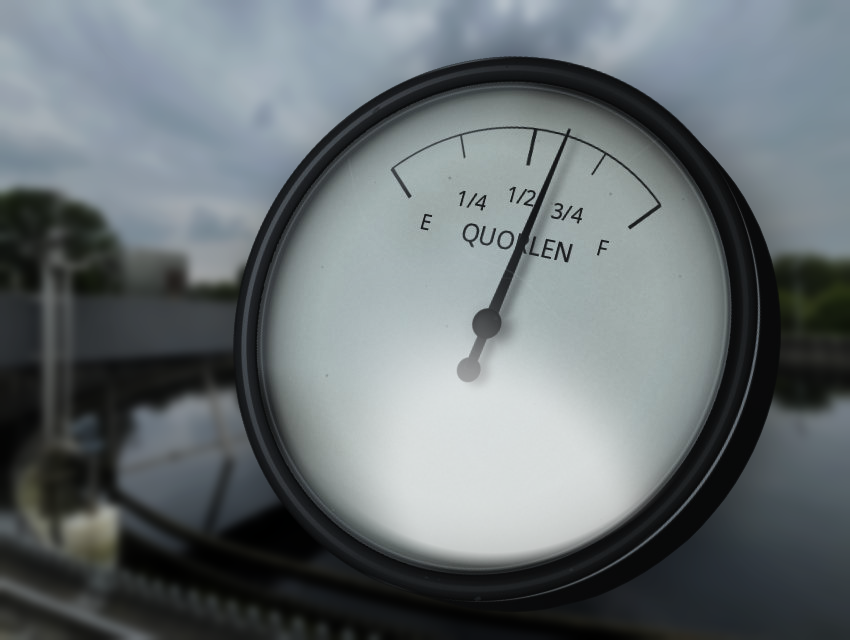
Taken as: value=0.625
